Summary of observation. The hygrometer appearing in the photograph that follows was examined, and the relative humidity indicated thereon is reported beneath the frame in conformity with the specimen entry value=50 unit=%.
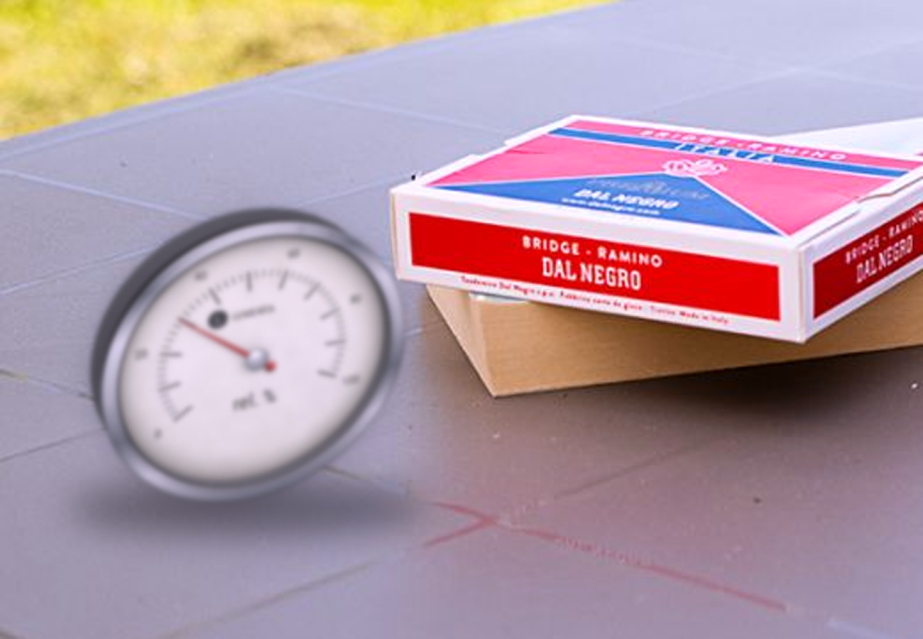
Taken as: value=30 unit=%
